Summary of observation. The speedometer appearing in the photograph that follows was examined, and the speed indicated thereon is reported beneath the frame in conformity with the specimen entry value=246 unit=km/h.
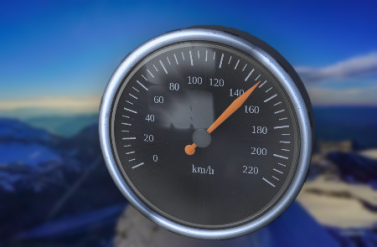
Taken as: value=147.5 unit=km/h
